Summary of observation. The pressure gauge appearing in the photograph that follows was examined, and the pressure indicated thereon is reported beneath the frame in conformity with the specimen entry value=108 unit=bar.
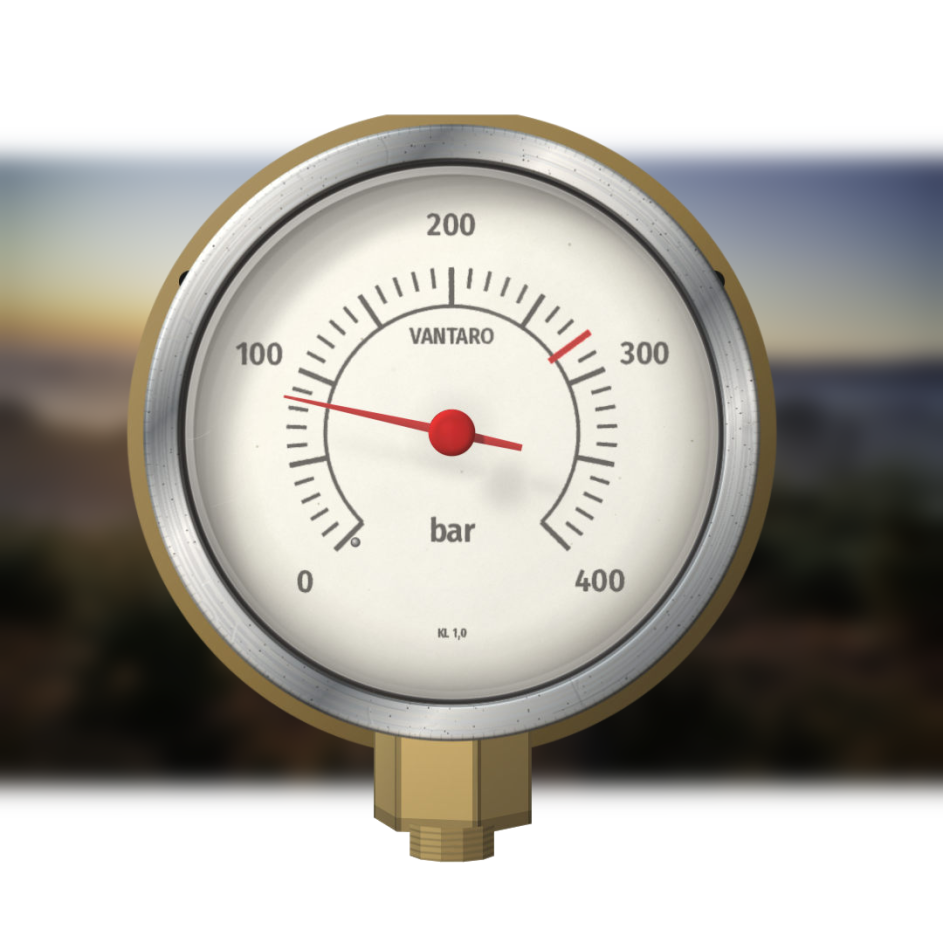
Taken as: value=85 unit=bar
